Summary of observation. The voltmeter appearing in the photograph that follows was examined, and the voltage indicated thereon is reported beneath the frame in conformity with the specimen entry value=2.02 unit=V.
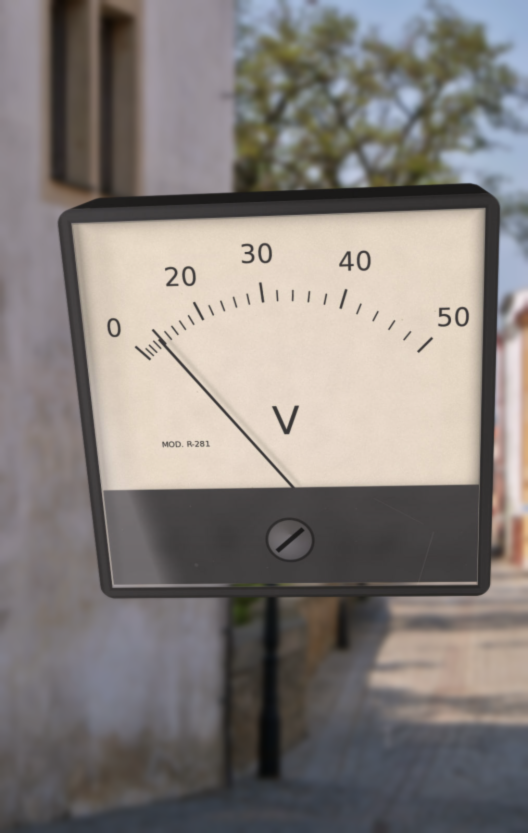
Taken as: value=10 unit=V
